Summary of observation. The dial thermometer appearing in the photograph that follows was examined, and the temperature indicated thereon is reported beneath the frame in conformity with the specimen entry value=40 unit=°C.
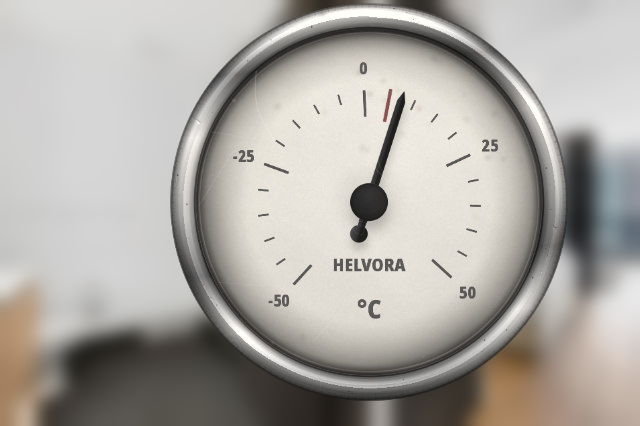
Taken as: value=7.5 unit=°C
